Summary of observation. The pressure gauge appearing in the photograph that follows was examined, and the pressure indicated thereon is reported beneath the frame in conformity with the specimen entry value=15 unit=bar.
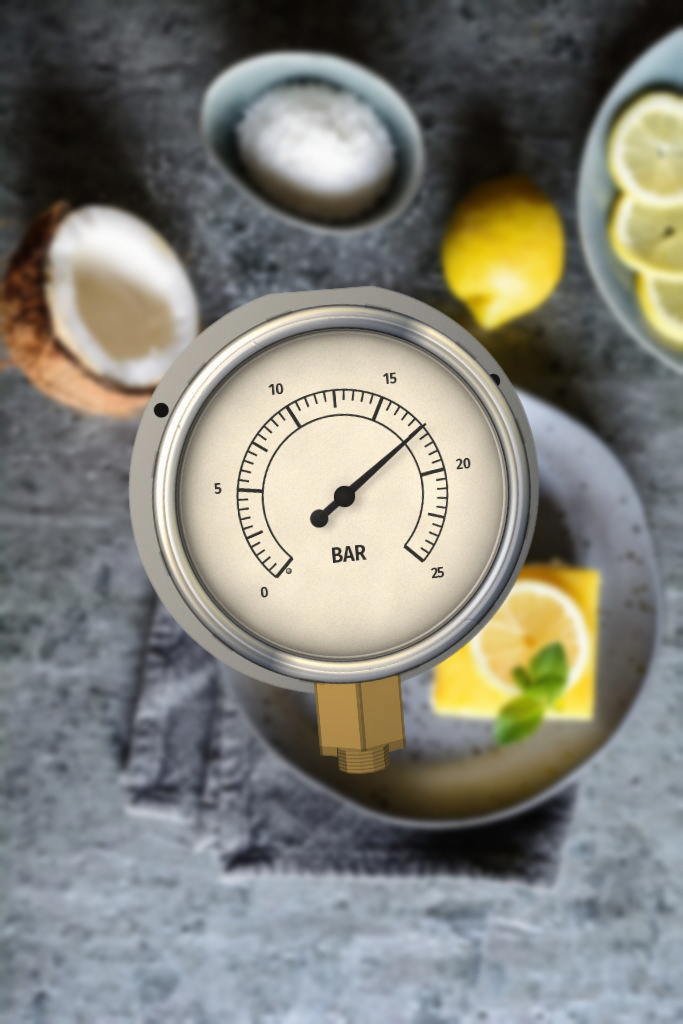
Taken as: value=17.5 unit=bar
